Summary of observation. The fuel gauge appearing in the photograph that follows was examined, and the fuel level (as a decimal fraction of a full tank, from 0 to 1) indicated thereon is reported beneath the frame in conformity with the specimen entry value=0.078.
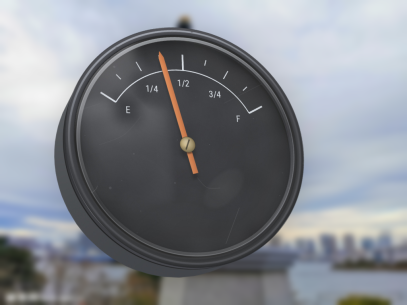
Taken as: value=0.375
